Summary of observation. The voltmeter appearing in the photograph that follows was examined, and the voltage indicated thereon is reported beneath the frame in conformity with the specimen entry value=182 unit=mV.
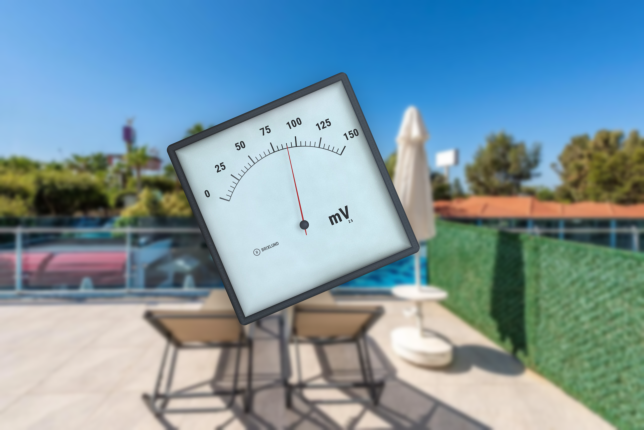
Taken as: value=90 unit=mV
